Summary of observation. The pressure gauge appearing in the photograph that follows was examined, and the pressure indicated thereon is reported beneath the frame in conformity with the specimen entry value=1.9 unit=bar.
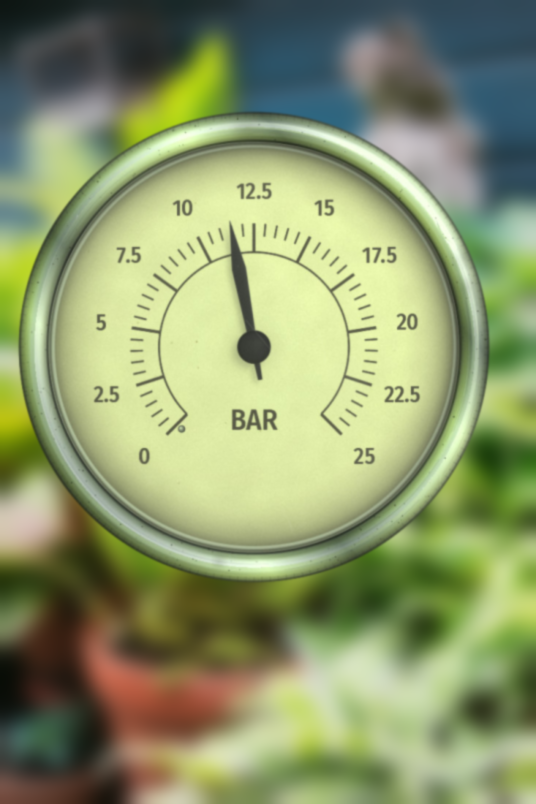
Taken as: value=11.5 unit=bar
